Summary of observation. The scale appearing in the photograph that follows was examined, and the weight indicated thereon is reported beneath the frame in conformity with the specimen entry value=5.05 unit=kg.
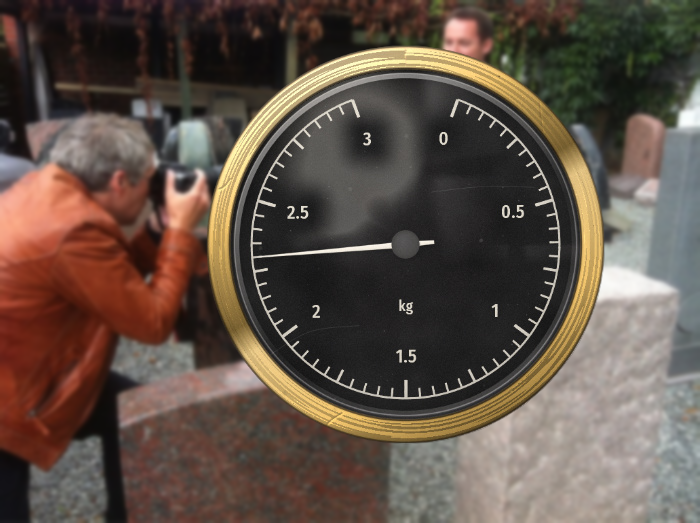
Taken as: value=2.3 unit=kg
